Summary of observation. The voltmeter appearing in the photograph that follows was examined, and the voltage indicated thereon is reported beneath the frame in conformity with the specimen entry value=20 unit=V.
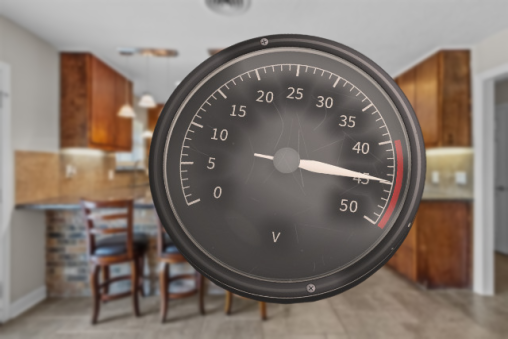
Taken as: value=45 unit=V
